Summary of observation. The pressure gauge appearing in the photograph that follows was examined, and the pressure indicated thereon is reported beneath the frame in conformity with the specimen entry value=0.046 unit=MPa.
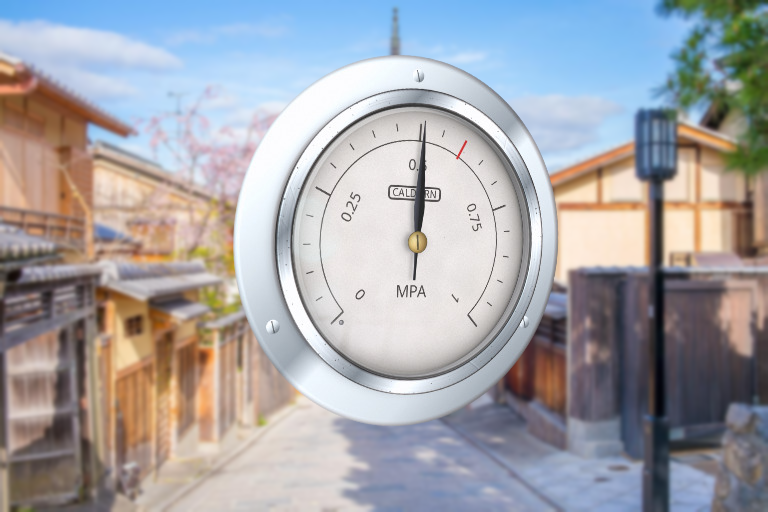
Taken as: value=0.5 unit=MPa
